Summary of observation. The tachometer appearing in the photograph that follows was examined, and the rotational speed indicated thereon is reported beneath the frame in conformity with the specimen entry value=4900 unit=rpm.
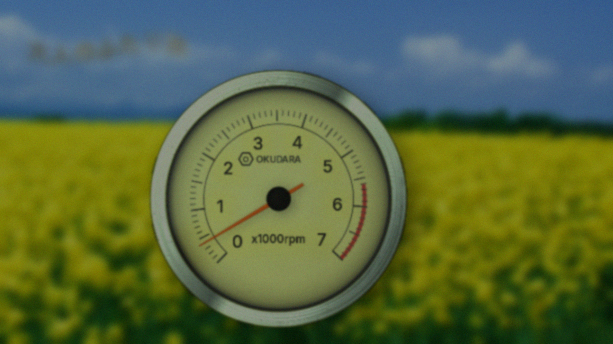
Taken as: value=400 unit=rpm
